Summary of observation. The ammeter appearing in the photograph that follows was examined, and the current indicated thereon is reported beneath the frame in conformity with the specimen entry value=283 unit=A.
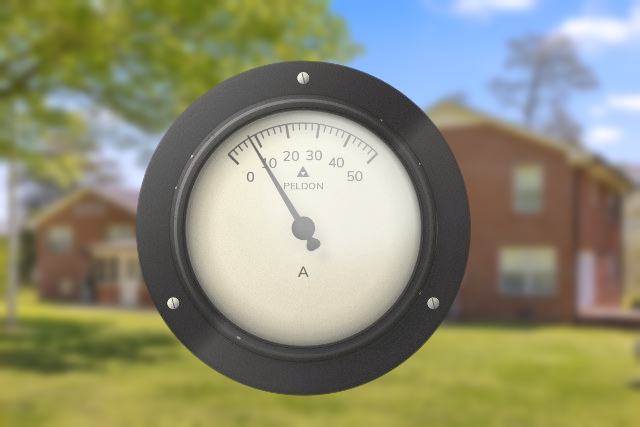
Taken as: value=8 unit=A
